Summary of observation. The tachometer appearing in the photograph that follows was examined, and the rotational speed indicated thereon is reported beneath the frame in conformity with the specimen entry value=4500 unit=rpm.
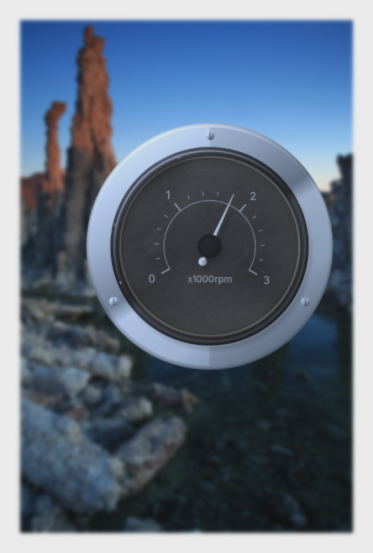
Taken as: value=1800 unit=rpm
